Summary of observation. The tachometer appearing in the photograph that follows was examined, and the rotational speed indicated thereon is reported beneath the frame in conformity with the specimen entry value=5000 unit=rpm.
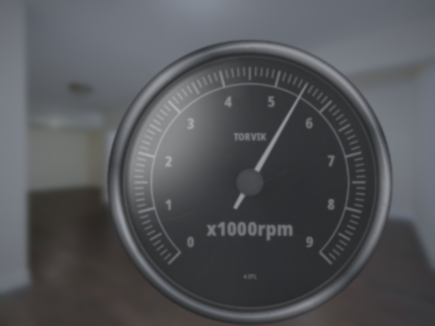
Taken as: value=5500 unit=rpm
